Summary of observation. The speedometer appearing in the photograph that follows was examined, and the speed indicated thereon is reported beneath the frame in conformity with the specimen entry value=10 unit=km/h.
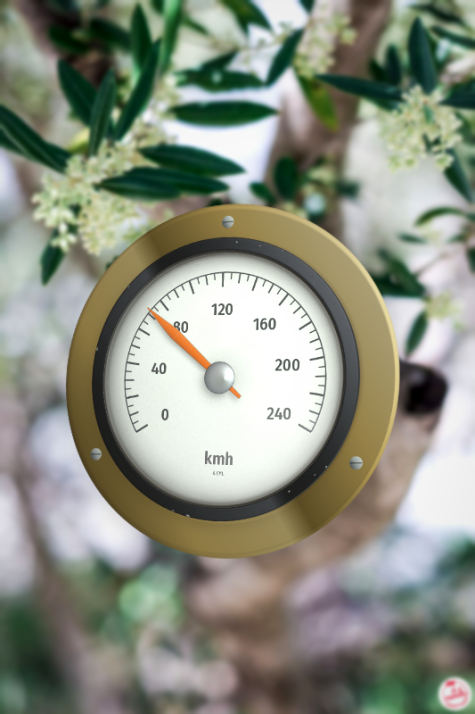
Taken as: value=72.5 unit=km/h
